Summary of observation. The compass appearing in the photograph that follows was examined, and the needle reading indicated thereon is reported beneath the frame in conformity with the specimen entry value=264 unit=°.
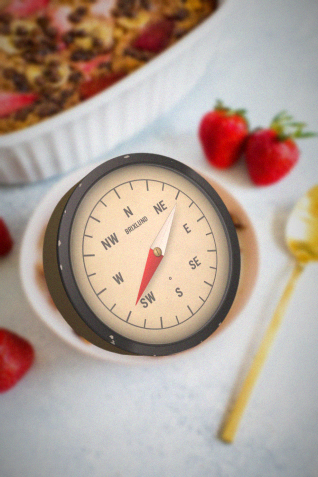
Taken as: value=240 unit=°
